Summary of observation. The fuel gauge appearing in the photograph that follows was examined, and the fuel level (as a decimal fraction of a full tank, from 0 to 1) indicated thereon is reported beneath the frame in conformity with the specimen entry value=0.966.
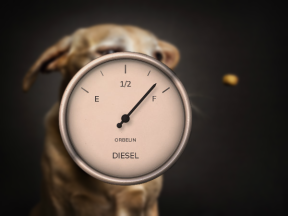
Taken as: value=0.875
